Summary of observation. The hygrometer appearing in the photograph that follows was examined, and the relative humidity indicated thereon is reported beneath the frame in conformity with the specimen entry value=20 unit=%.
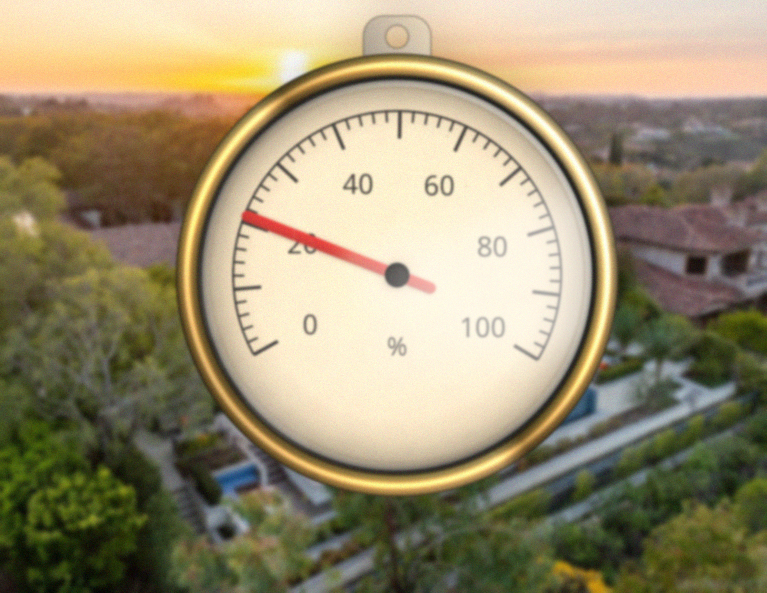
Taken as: value=21 unit=%
